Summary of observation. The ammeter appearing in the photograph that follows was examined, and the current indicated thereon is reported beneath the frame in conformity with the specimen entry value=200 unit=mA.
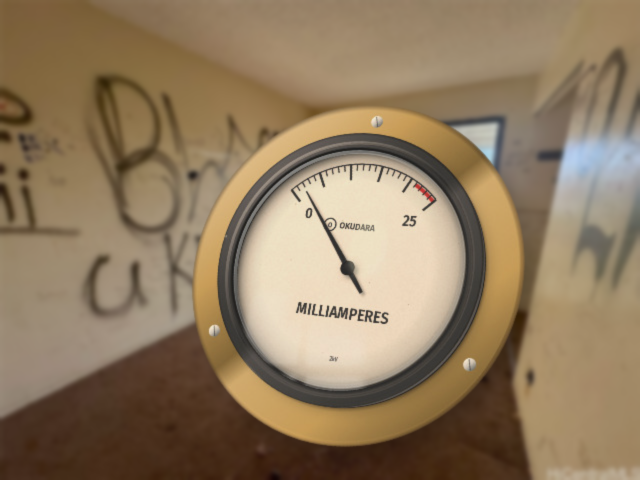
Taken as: value=2 unit=mA
